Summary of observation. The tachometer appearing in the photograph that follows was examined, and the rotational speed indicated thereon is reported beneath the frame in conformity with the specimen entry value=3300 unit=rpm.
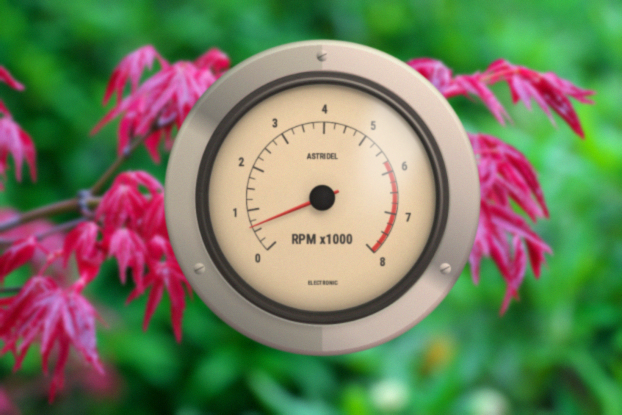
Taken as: value=625 unit=rpm
